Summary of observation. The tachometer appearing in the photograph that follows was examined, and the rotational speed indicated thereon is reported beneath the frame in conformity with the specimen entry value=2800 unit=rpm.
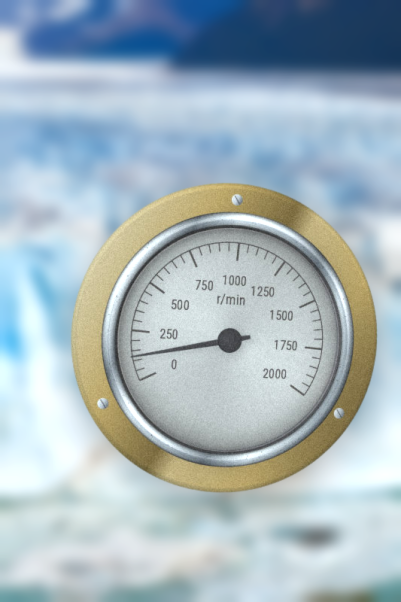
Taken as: value=125 unit=rpm
